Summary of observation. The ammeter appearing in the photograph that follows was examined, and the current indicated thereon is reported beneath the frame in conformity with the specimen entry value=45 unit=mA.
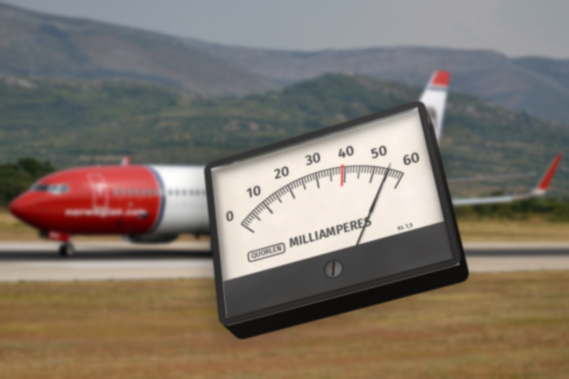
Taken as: value=55 unit=mA
